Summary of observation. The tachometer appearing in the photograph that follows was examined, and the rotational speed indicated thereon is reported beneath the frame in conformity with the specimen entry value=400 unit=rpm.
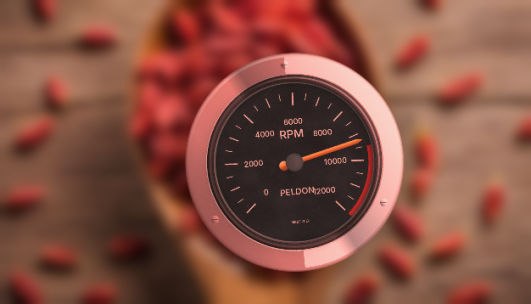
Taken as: value=9250 unit=rpm
